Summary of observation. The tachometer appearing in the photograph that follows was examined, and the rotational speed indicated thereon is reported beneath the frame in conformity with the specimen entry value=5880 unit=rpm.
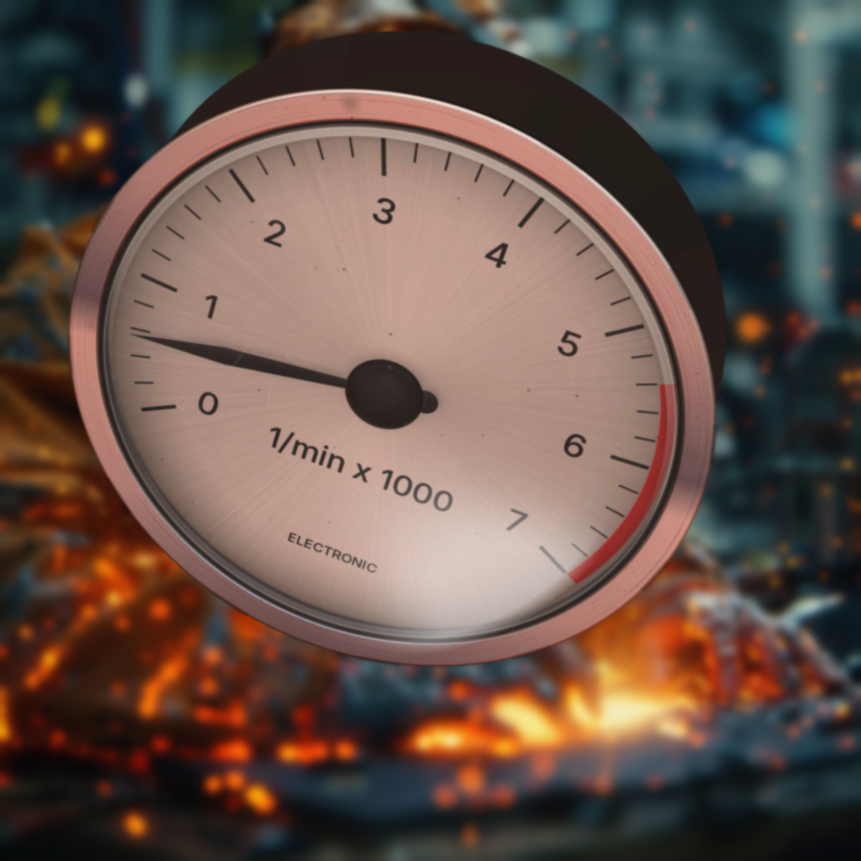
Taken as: value=600 unit=rpm
